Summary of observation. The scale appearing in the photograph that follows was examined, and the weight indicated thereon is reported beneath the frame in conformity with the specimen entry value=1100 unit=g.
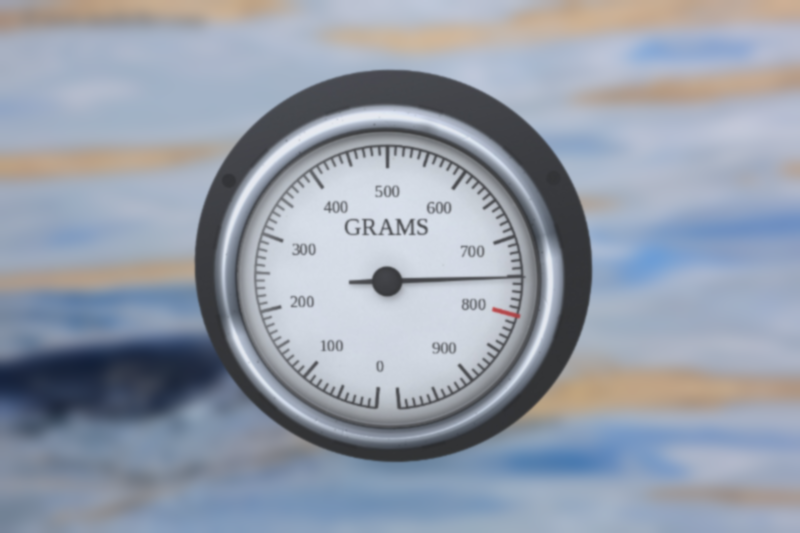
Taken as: value=750 unit=g
